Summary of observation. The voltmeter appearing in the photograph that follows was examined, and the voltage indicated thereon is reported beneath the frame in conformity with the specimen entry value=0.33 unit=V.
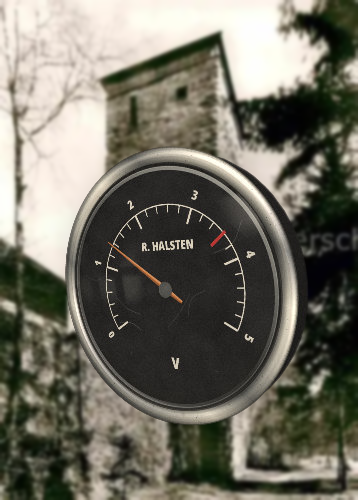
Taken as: value=1.4 unit=V
